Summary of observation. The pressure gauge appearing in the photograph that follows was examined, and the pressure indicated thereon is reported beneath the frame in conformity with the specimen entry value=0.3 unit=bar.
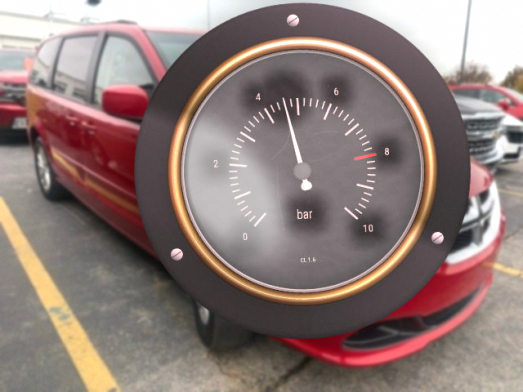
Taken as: value=4.6 unit=bar
